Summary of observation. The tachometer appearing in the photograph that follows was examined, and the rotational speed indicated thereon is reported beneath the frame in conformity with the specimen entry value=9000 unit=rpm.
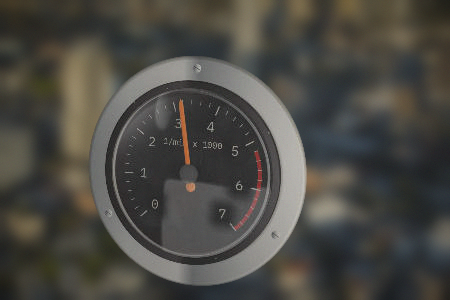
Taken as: value=3200 unit=rpm
